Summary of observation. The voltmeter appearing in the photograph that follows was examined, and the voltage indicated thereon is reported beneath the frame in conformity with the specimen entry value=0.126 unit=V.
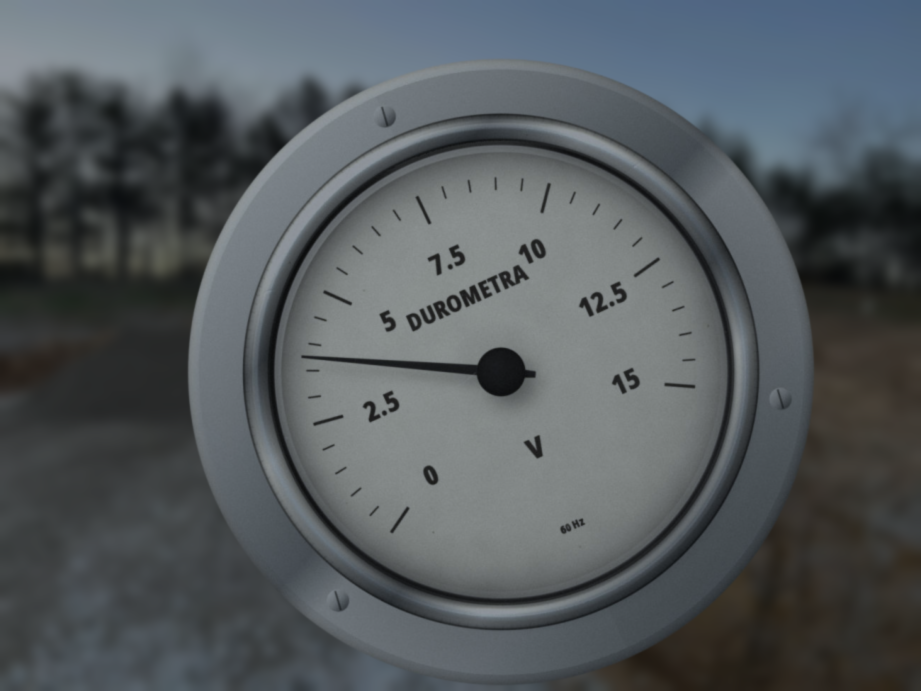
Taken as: value=3.75 unit=V
